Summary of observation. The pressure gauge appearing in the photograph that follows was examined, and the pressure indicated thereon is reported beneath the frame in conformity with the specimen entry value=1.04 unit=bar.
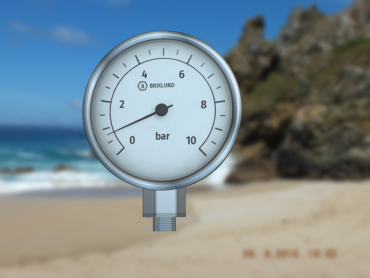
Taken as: value=0.75 unit=bar
